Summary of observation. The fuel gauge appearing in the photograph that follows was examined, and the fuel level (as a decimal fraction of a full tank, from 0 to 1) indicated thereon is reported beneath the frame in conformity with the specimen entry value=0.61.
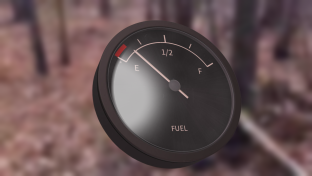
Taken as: value=0.125
